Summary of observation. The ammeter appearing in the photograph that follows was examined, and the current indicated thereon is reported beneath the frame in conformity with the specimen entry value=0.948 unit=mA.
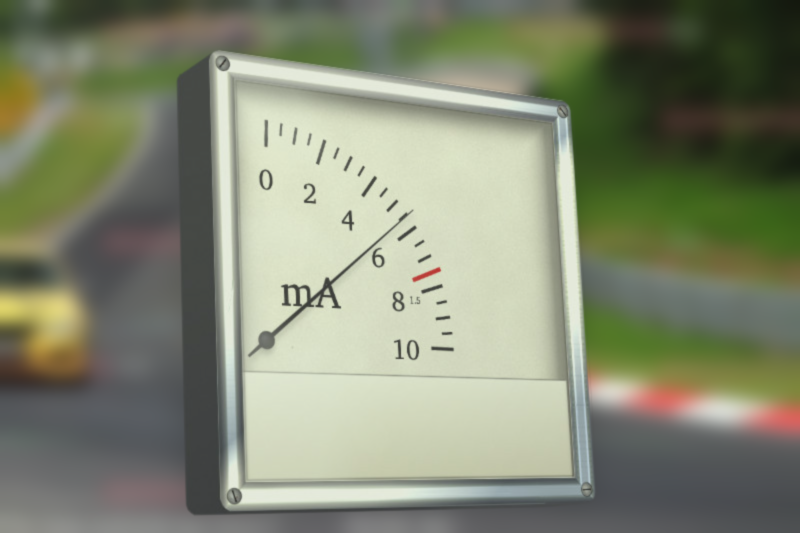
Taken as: value=5.5 unit=mA
